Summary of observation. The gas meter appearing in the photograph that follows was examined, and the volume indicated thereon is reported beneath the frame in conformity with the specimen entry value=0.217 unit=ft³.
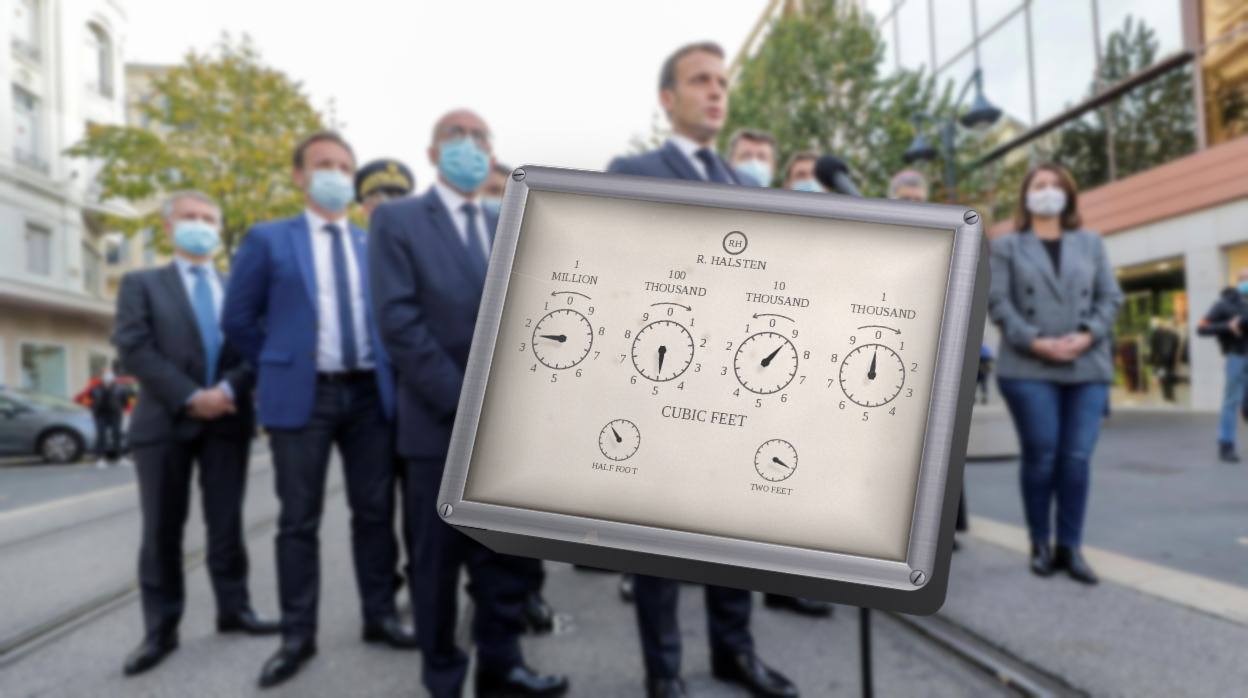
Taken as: value=249000 unit=ft³
